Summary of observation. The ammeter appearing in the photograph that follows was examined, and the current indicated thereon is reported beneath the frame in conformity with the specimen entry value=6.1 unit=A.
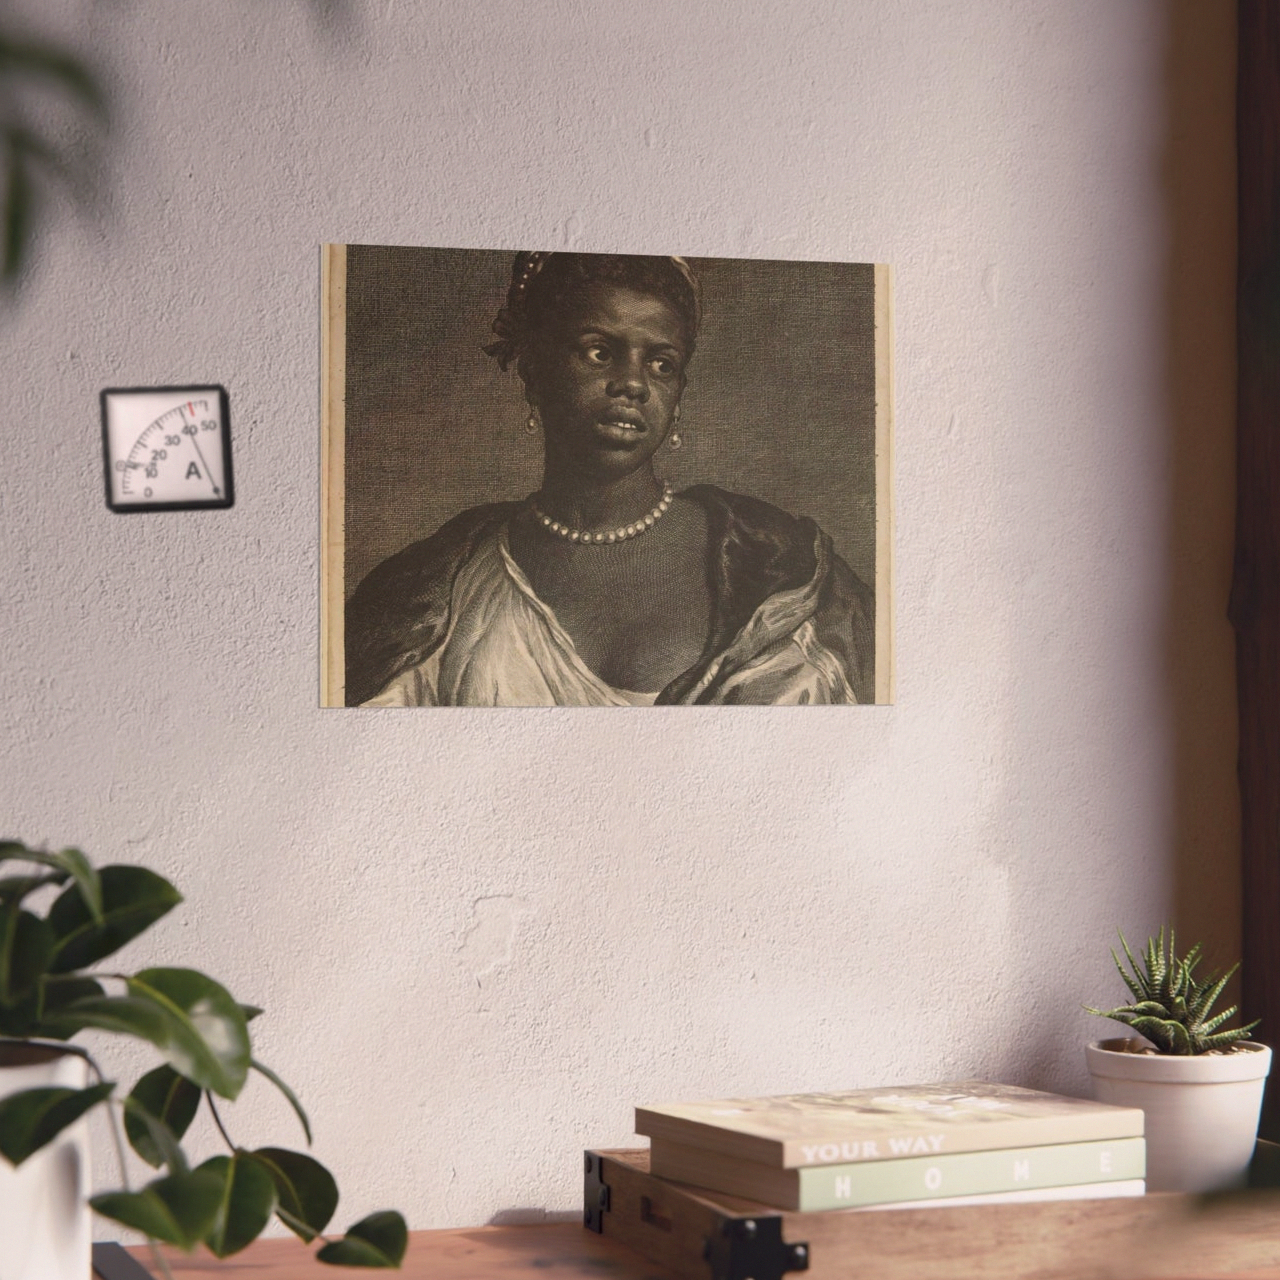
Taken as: value=40 unit=A
